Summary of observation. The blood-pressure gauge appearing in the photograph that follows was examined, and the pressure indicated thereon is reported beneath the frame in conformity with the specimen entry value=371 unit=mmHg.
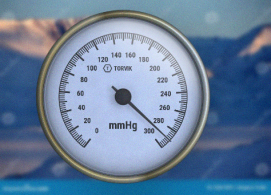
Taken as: value=290 unit=mmHg
